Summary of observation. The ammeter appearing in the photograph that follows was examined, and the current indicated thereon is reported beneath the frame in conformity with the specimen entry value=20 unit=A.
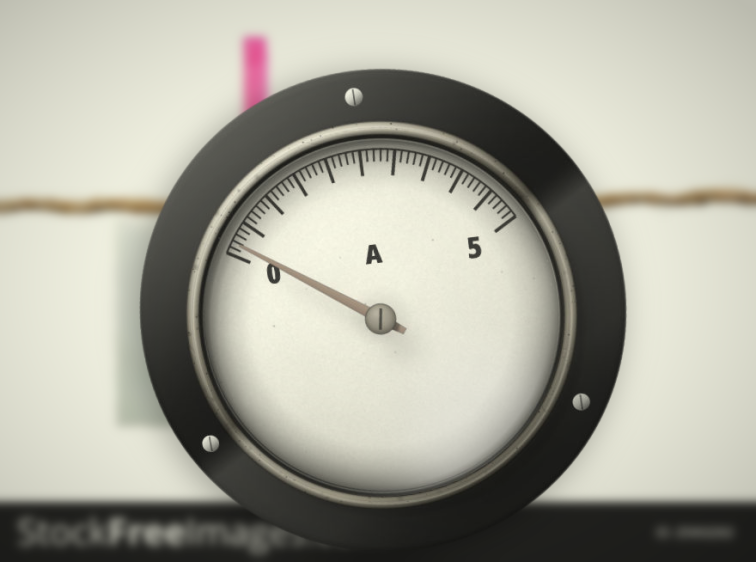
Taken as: value=0.2 unit=A
